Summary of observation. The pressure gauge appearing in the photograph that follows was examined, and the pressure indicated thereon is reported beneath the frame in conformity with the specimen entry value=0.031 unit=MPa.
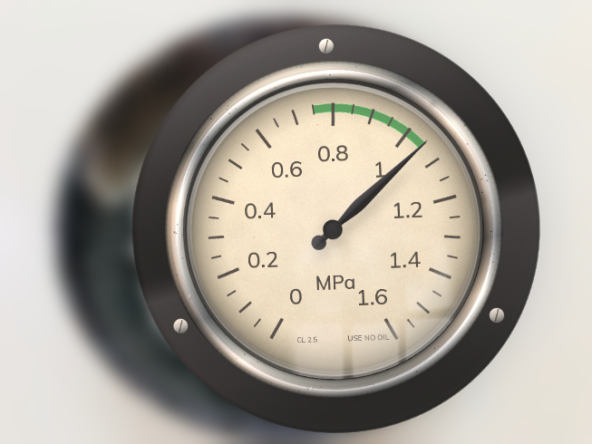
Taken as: value=1.05 unit=MPa
